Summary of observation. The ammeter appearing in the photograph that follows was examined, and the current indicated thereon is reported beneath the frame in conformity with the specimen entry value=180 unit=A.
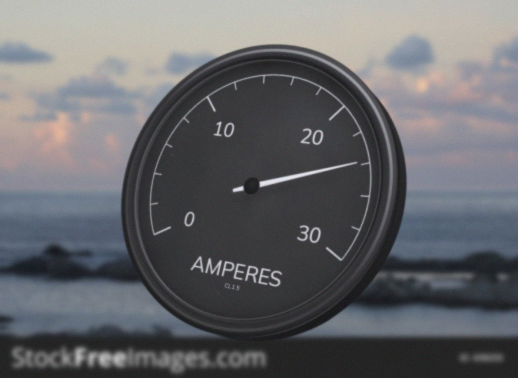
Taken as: value=24 unit=A
